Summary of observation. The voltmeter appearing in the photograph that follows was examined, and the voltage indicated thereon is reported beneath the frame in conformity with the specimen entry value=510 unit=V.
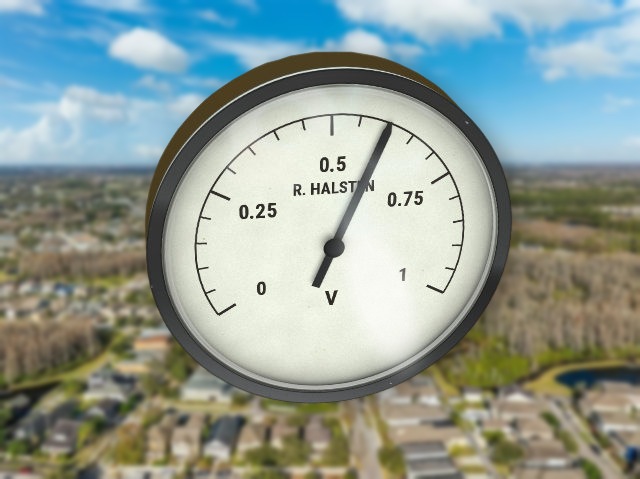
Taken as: value=0.6 unit=V
